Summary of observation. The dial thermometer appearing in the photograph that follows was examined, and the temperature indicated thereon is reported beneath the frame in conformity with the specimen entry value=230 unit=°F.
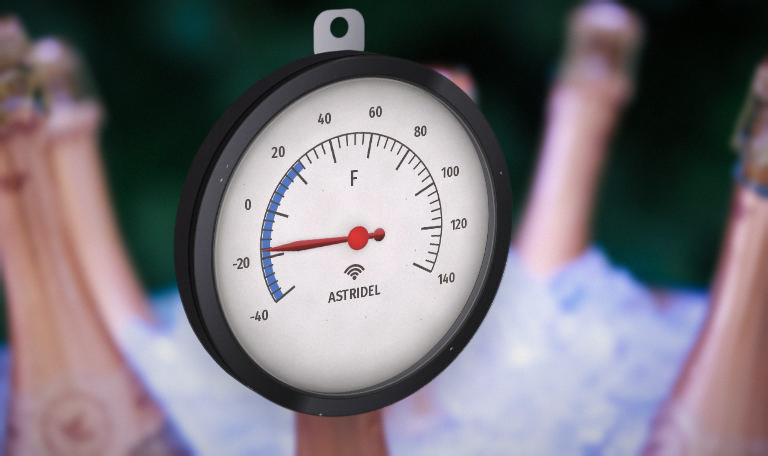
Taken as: value=-16 unit=°F
